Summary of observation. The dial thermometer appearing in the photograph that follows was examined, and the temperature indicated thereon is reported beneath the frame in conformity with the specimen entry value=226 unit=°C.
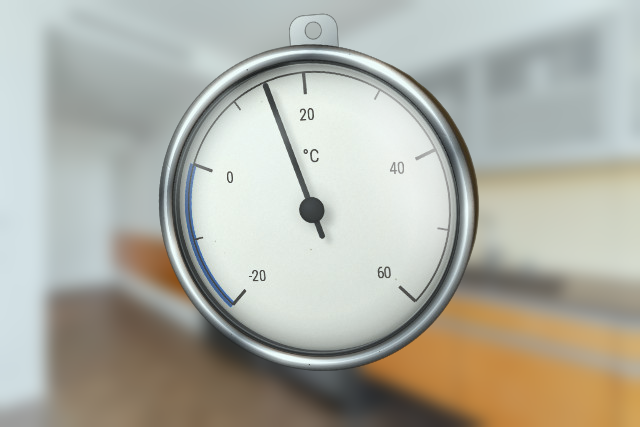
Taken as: value=15 unit=°C
